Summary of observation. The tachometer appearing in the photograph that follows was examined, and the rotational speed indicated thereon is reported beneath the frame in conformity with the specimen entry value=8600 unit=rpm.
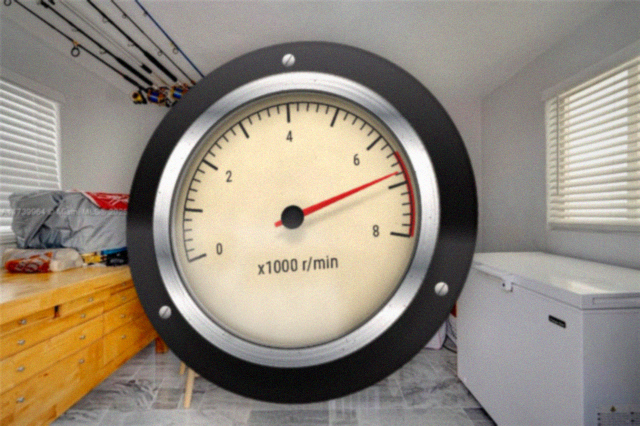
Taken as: value=6800 unit=rpm
